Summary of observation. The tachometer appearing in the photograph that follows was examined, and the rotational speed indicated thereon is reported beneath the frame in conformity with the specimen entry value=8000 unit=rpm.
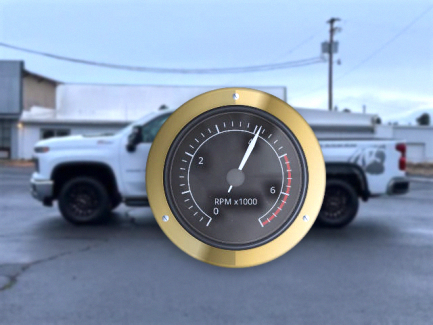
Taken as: value=4100 unit=rpm
